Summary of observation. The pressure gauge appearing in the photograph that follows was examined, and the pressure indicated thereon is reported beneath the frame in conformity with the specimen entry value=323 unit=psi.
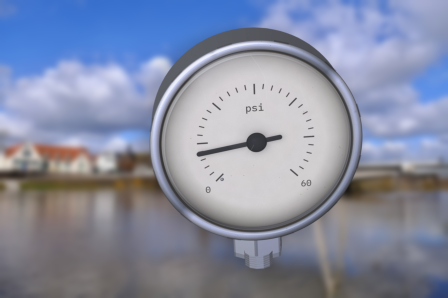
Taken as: value=8 unit=psi
